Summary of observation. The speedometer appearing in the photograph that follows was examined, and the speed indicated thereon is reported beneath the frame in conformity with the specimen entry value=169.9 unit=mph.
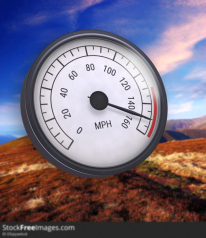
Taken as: value=150 unit=mph
